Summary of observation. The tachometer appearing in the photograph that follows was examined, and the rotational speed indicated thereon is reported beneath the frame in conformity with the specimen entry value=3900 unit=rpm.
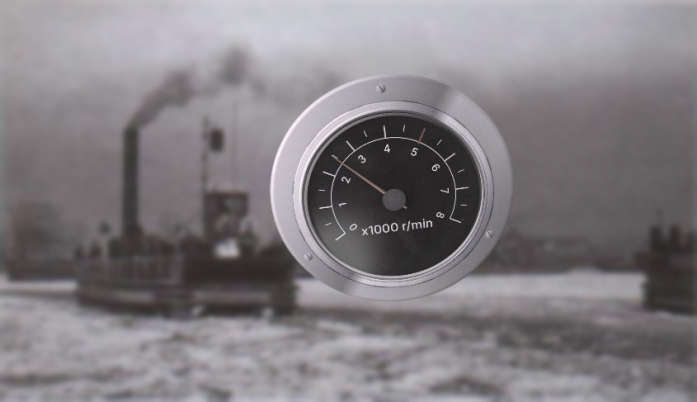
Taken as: value=2500 unit=rpm
